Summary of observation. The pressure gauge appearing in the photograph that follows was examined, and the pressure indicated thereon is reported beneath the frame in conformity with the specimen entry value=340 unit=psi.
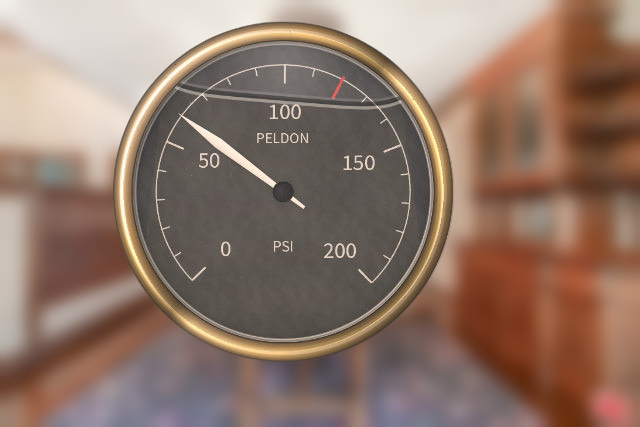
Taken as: value=60 unit=psi
